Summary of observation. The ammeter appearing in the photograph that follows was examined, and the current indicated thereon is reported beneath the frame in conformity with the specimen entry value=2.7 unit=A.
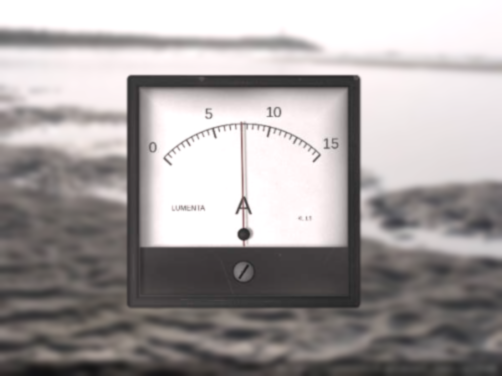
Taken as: value=7.5 unit=A
